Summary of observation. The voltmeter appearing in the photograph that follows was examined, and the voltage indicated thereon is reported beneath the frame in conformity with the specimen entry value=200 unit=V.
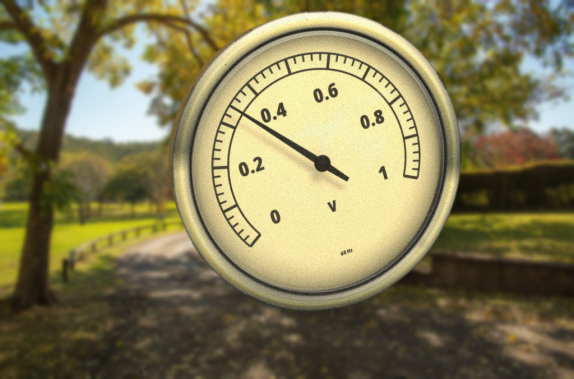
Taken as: value=0.34 unit=V
